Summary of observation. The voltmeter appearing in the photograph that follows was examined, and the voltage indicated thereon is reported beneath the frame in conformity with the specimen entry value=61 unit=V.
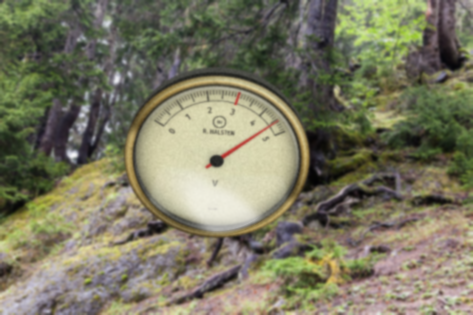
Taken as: value=4.5 unit=V
